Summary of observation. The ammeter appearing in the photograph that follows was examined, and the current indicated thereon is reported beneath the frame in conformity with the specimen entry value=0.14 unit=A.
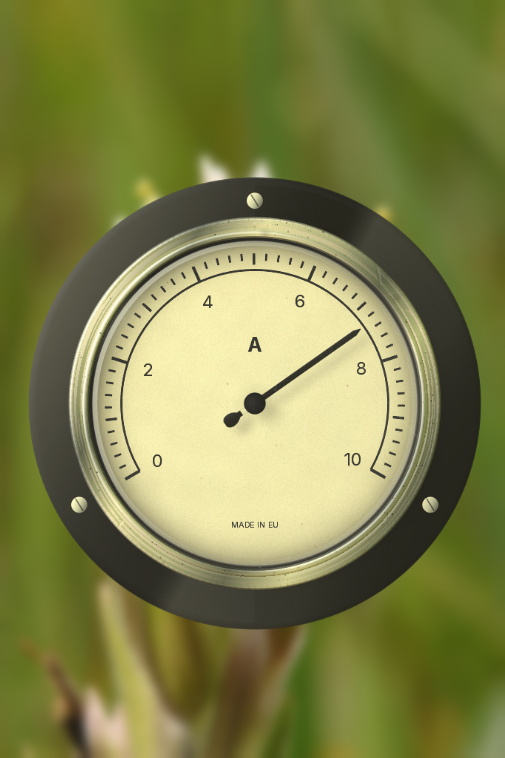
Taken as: value=7.3 unit=A
